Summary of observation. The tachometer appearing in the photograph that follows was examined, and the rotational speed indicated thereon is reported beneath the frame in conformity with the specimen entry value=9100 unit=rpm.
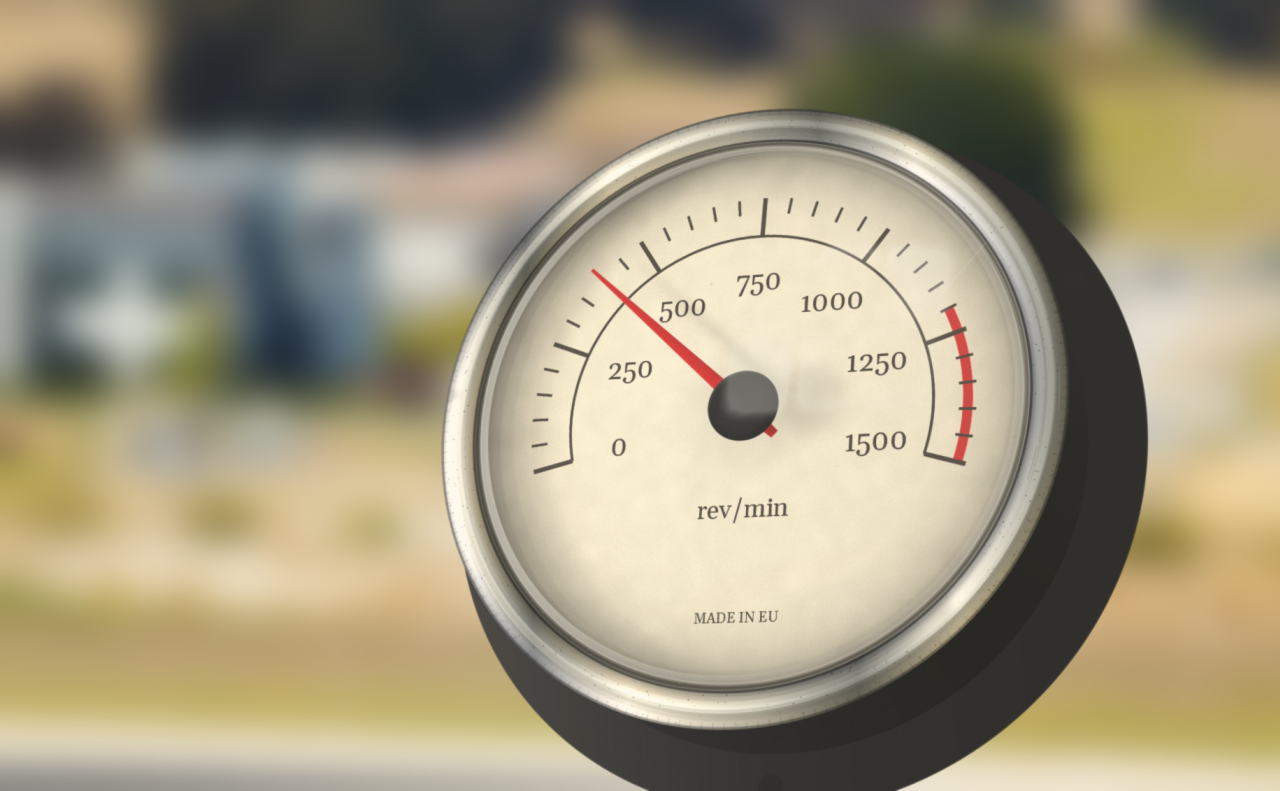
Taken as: value=400 unit=rpm
